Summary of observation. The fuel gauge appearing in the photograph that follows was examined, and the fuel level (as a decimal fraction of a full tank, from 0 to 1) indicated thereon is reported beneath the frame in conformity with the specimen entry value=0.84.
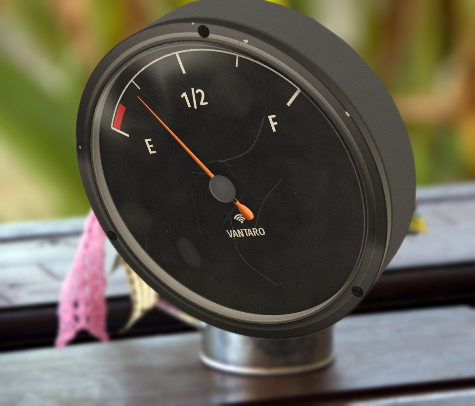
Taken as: value=0.25
